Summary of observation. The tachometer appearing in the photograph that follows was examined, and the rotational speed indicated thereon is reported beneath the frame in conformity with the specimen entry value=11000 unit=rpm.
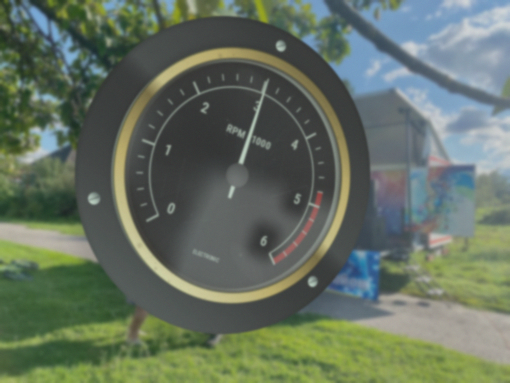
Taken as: value=3000 unit=rpm
